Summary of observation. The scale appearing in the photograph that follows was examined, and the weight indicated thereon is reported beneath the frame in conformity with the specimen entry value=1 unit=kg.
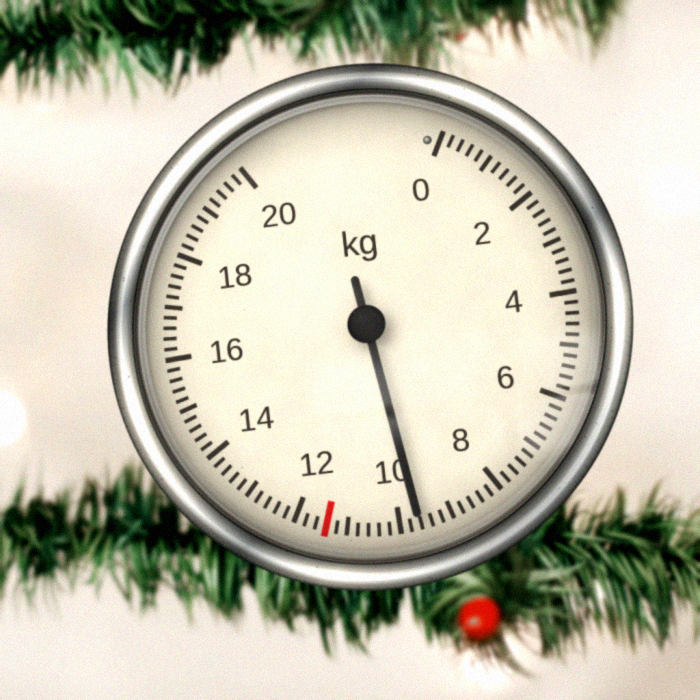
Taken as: value=9.6 unit=kg
